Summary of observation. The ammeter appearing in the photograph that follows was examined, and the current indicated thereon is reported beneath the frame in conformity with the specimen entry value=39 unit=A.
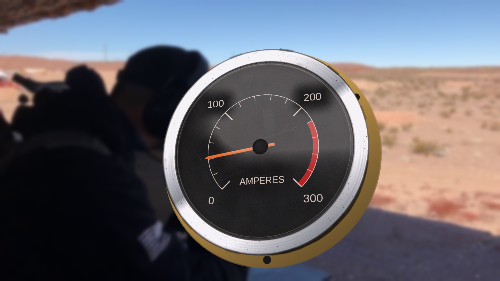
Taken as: value=40 unit=A
